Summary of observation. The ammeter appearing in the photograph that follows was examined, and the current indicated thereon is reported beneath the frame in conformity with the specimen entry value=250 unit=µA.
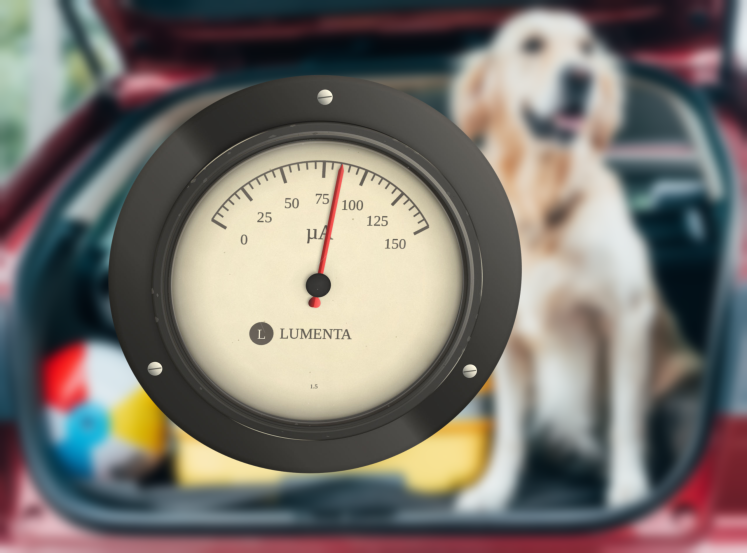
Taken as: value=85 unit=µA
